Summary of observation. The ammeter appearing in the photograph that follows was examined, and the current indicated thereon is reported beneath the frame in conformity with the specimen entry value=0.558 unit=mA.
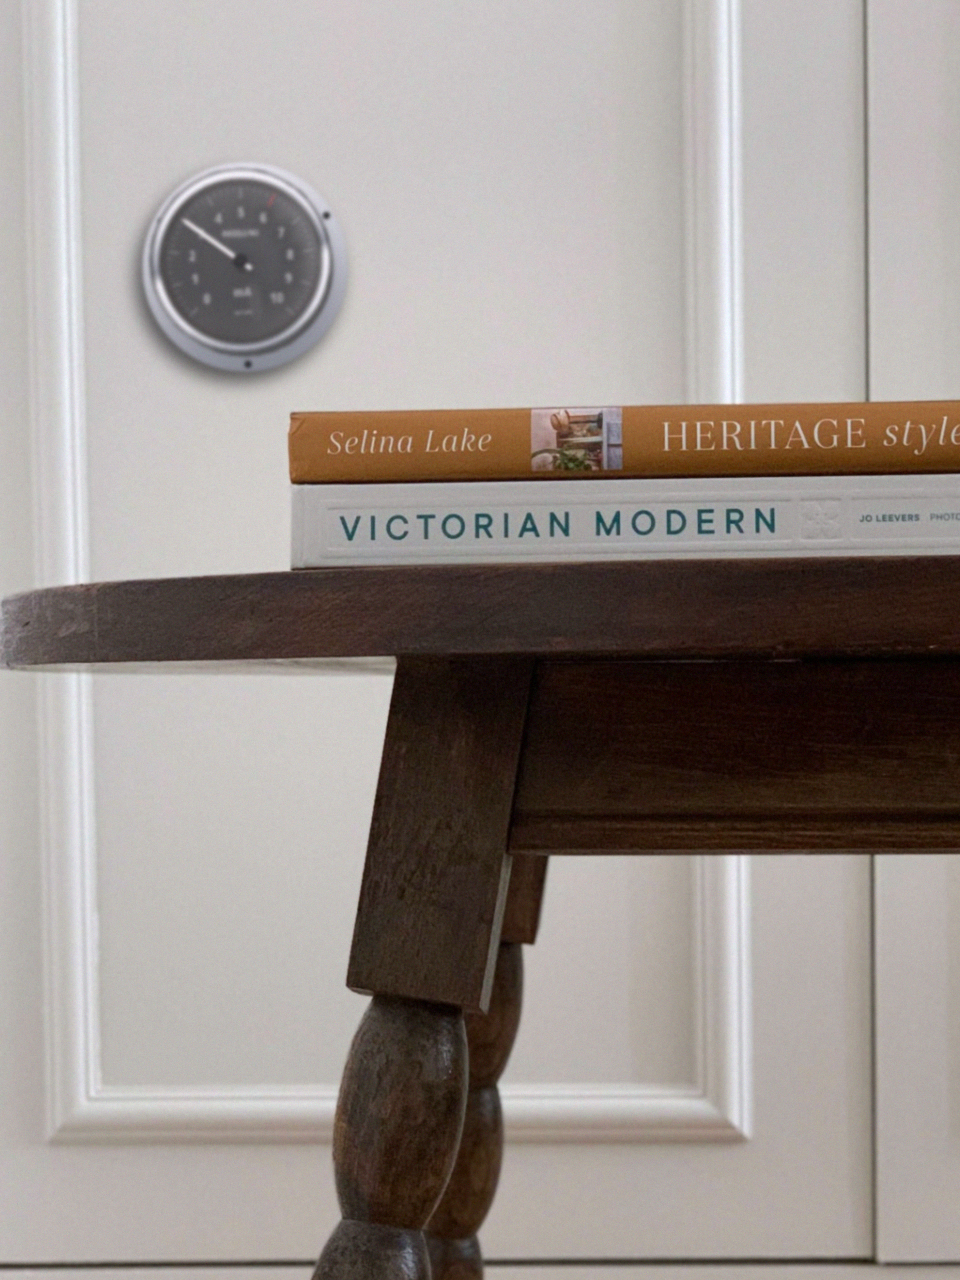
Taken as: value=3 unit=mA
